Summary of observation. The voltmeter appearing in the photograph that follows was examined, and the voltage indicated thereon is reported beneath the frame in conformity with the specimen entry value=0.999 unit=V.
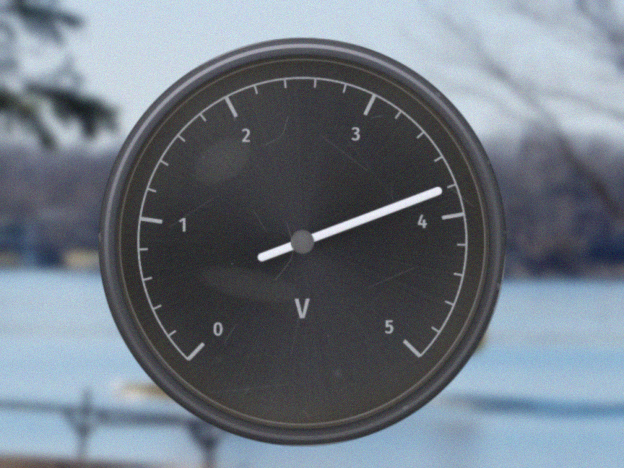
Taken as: value=3.8 unit=V
